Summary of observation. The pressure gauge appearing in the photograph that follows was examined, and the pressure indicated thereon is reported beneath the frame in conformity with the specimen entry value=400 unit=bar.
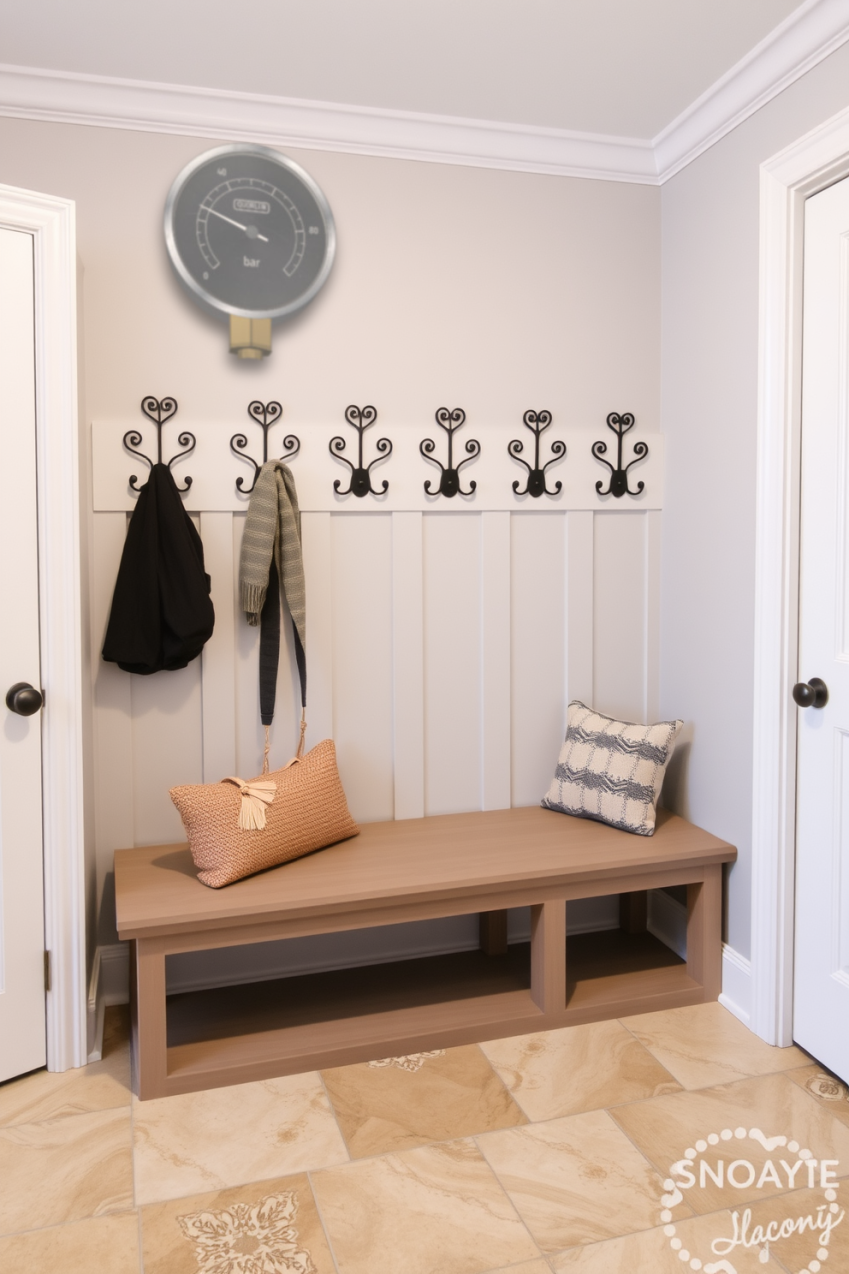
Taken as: value=25 unit=bar
